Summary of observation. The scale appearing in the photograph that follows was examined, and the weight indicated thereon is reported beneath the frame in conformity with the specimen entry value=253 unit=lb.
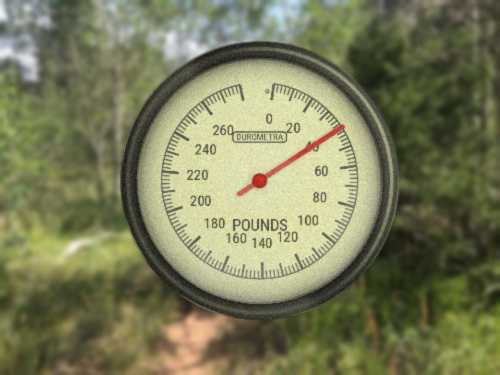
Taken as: value=40 unit=lb
